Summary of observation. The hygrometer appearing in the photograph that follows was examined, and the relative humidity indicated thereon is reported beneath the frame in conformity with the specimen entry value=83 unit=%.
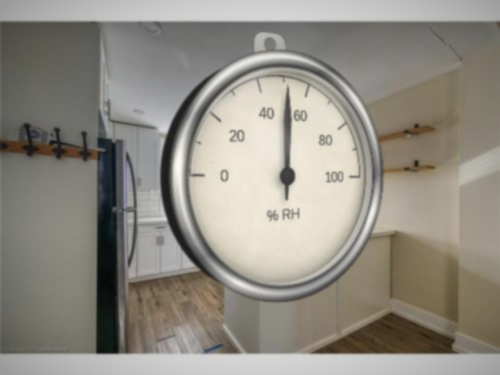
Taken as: value=50 unit=%
